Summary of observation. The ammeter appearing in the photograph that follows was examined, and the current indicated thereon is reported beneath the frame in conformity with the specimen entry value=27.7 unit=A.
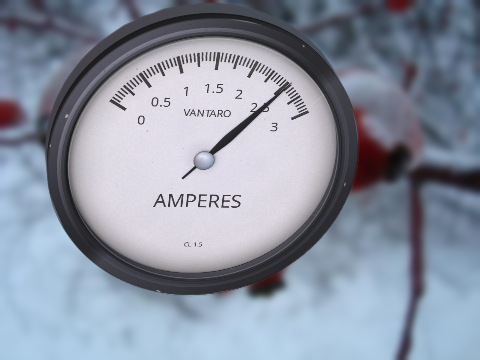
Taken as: value=2.5 unit=A
